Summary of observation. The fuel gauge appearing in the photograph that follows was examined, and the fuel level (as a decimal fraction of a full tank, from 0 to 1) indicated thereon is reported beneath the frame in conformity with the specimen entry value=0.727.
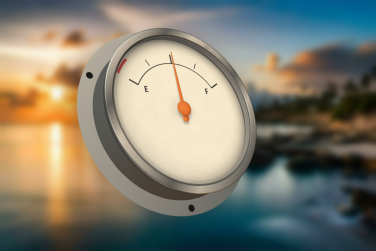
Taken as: value=0.5
